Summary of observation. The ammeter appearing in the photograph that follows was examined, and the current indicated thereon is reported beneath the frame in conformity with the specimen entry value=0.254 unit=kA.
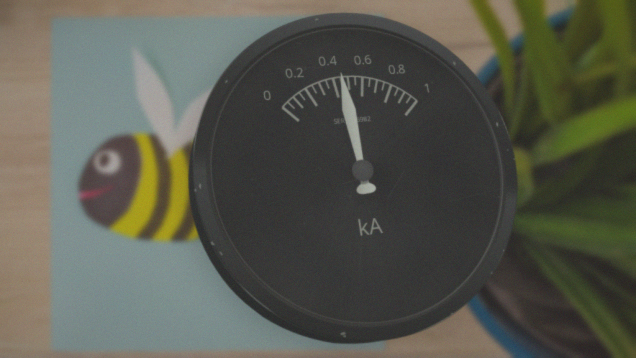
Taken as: value=0.45 unit=kA
